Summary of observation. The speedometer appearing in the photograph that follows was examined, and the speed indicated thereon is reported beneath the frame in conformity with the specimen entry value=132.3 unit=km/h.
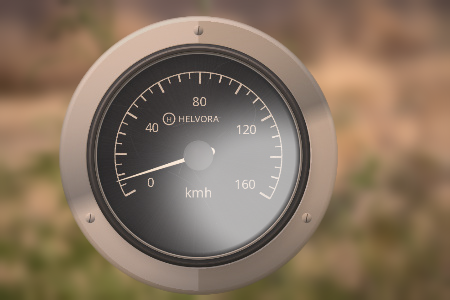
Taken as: value=7.5 unit=km/h
